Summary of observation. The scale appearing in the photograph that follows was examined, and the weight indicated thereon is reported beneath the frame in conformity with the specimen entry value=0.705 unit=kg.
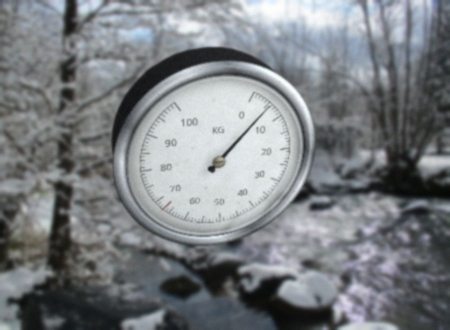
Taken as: value=5 unit=kg
